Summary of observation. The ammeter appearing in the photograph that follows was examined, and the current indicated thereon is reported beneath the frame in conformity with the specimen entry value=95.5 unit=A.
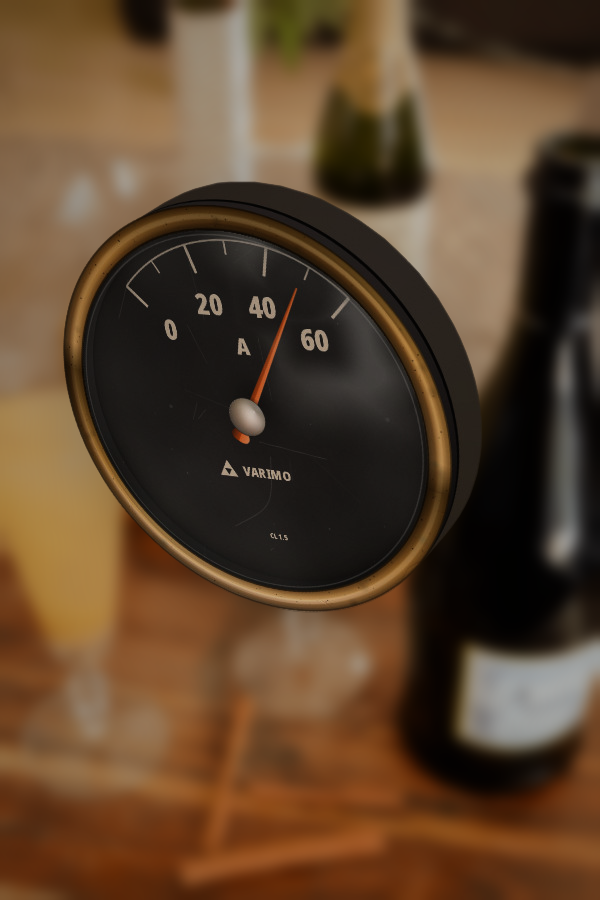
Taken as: value=50 unit=A
